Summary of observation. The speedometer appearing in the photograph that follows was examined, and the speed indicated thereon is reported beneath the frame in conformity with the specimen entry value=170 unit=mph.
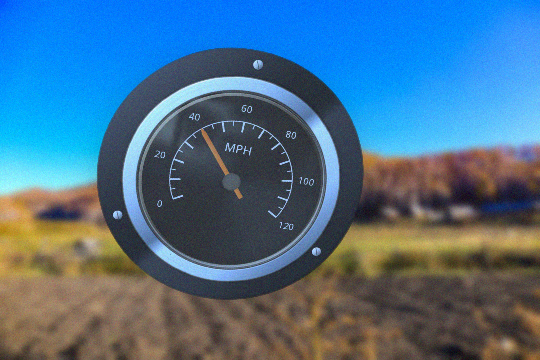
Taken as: value=40 unit=mph
